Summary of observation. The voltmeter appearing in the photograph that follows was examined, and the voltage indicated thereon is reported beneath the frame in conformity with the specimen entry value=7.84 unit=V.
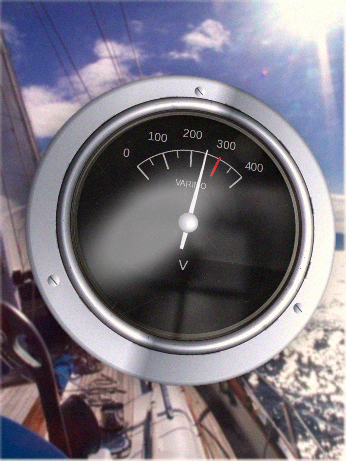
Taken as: value=250 unit=V
